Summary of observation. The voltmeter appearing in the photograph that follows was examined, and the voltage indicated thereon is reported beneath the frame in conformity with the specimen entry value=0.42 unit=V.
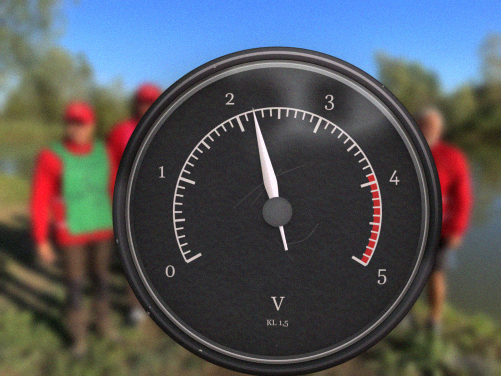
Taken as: value=2.2 unit=V
